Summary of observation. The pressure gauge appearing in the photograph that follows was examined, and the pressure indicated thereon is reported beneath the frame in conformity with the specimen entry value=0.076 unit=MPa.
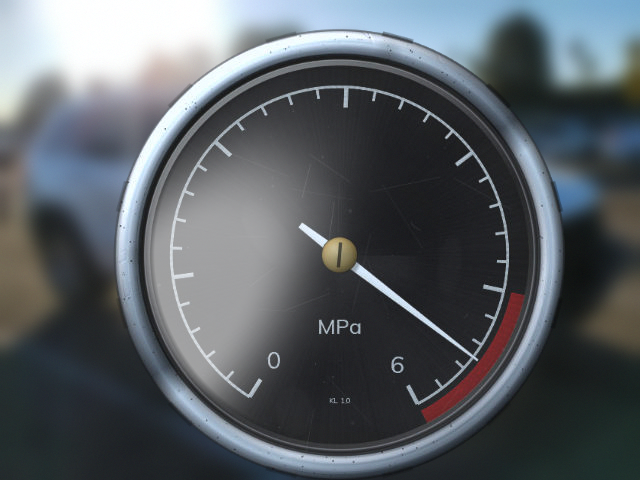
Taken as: value=5.5 unit=MPa
